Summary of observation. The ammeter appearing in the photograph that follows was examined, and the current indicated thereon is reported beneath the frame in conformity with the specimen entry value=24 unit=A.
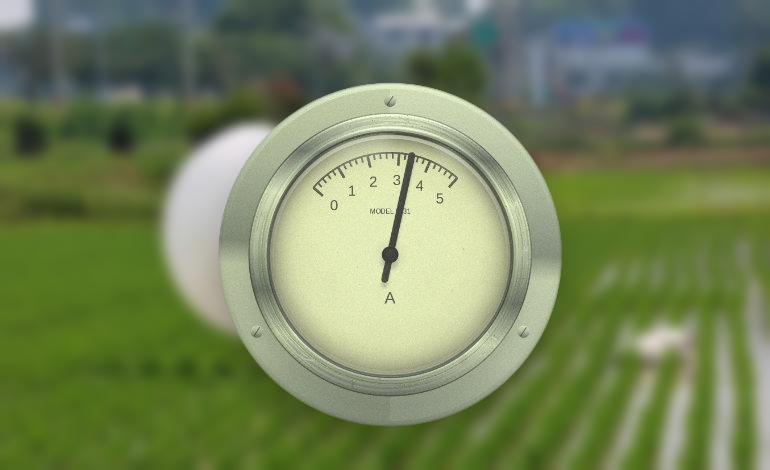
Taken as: value=3.4 unit=A
